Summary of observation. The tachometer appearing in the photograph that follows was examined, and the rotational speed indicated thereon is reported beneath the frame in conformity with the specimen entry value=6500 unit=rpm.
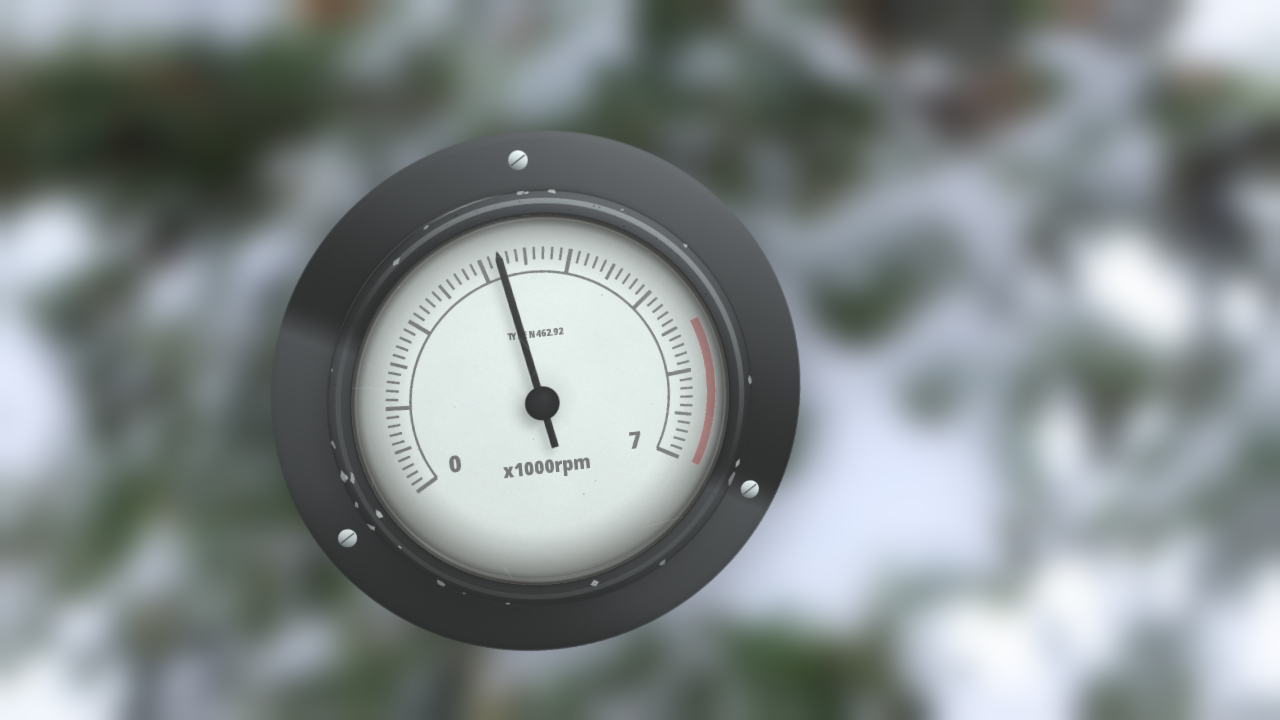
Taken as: value=3200 unit=rpm
